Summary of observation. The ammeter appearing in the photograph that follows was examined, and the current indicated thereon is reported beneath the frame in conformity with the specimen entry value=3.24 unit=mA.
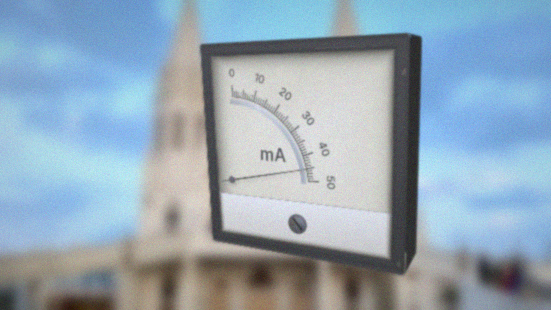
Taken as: value=45 unit=mA
